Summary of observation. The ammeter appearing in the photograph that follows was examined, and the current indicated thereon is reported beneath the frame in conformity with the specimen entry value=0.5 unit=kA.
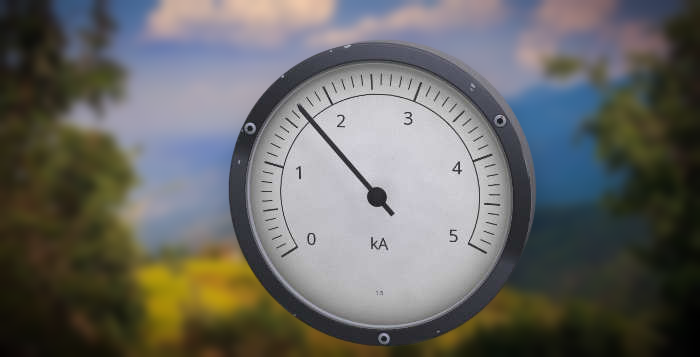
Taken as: value=1.7 unit=kA
